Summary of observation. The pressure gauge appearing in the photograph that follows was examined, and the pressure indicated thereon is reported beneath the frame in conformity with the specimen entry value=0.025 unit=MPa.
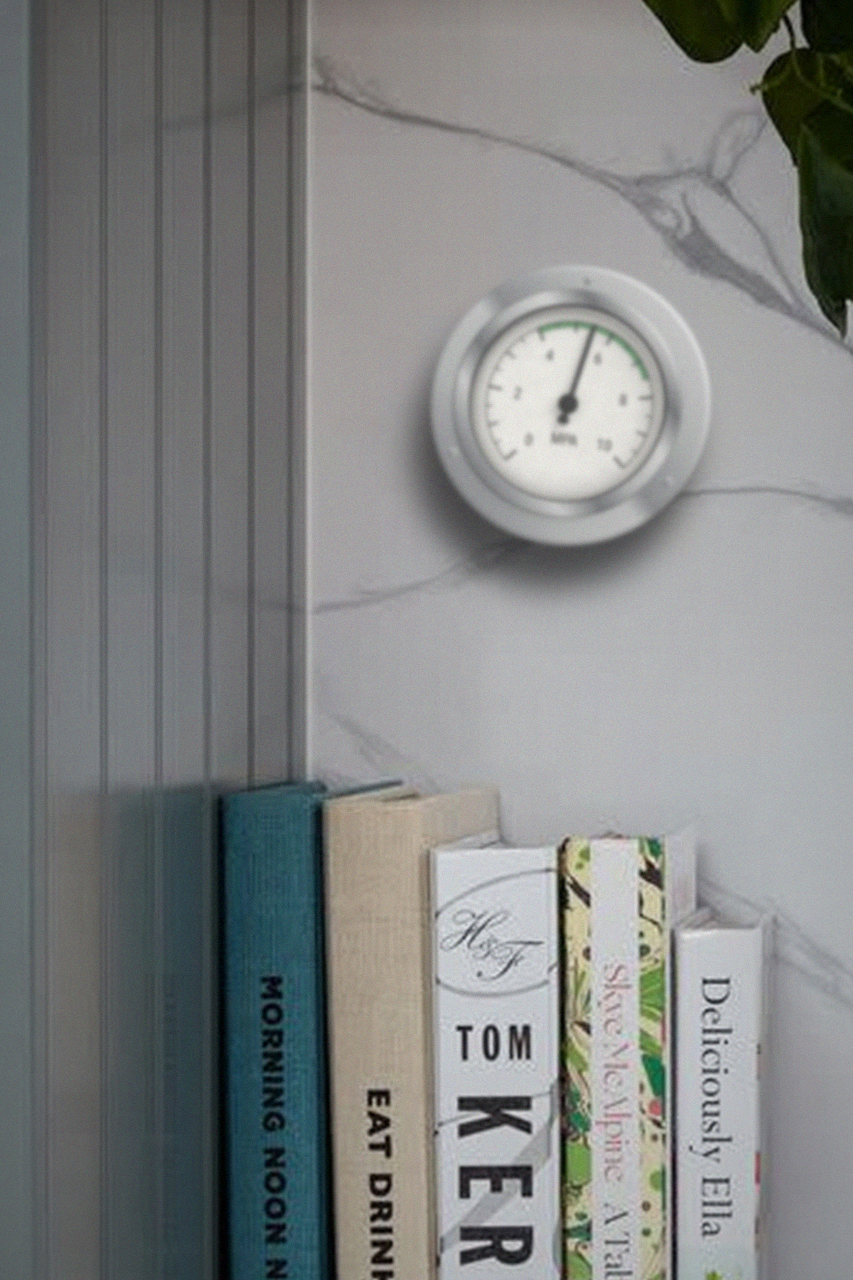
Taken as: value=5.5 unit=MPa
